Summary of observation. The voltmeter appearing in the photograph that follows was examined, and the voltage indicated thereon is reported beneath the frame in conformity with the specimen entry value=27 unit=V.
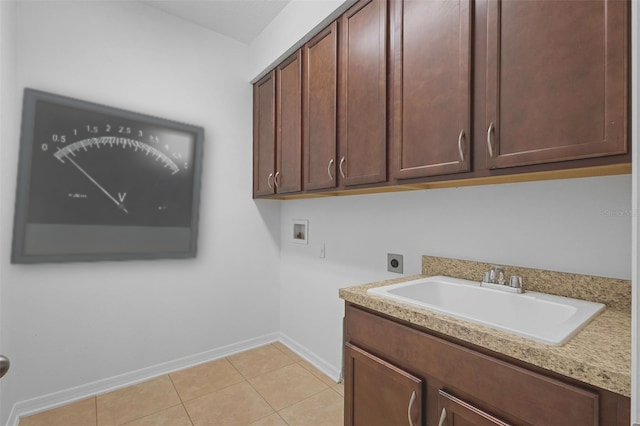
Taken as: value=0.25 unit=V
